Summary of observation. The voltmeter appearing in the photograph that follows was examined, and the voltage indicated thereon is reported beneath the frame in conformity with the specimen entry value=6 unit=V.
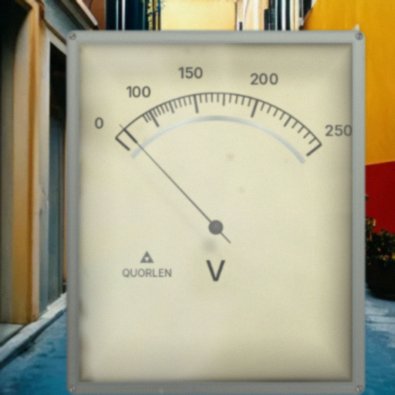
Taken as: value=50 unit=V
